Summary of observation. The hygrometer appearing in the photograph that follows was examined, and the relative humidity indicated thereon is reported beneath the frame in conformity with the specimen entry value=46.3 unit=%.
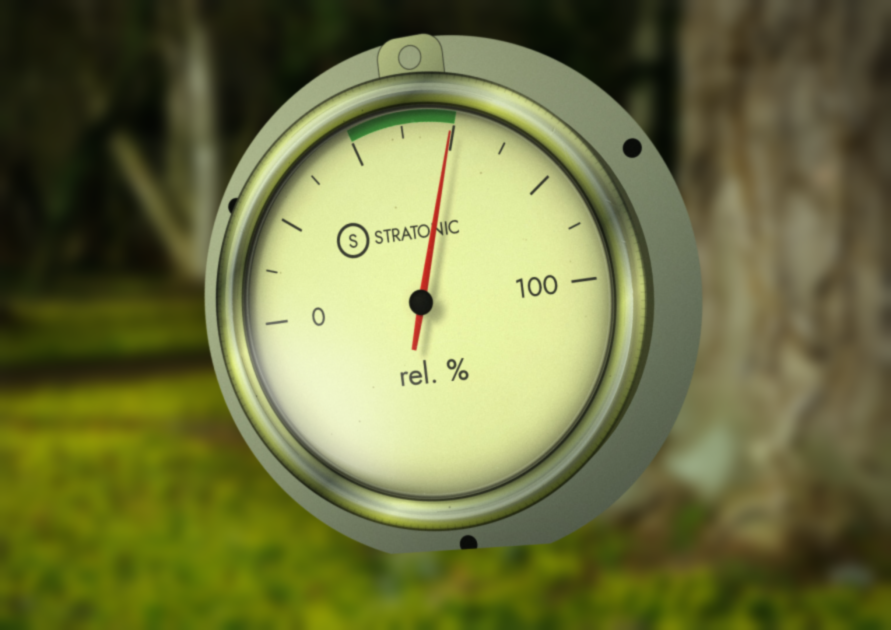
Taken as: value=60 unit=%
